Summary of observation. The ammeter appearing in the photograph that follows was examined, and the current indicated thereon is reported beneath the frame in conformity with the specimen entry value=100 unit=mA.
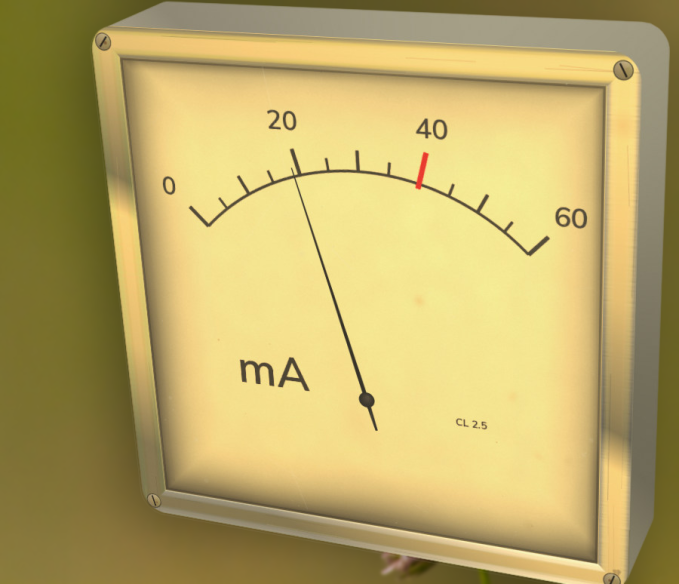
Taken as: value=20 unit=mA
